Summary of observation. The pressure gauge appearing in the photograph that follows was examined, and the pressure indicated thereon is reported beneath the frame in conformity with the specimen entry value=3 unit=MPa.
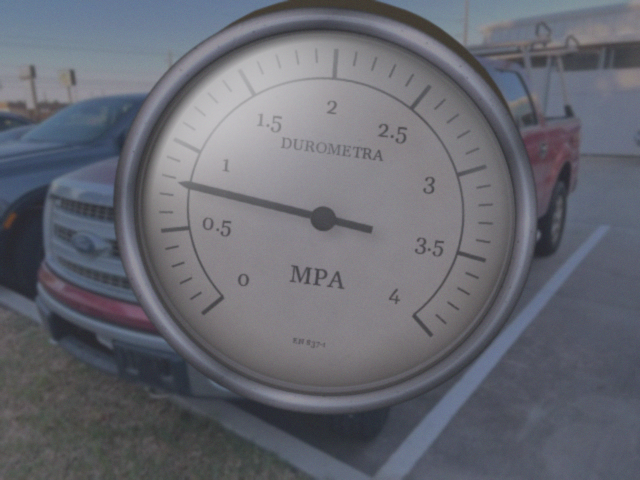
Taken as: value=0.8 unit=MPa
